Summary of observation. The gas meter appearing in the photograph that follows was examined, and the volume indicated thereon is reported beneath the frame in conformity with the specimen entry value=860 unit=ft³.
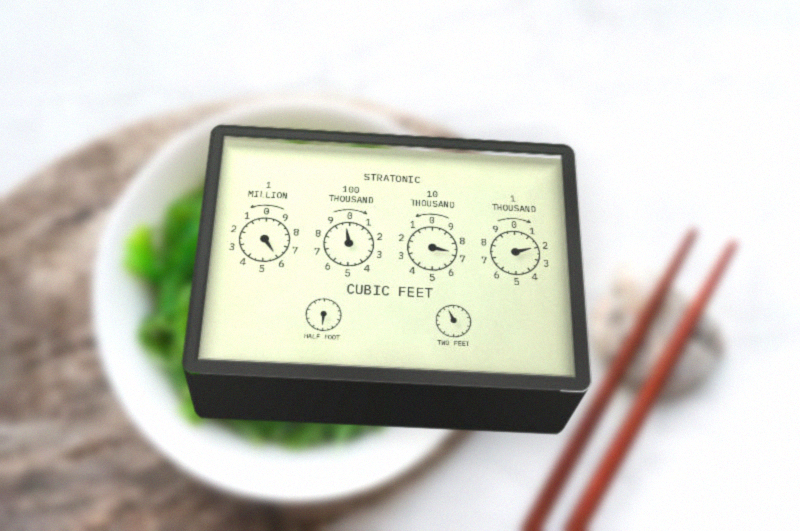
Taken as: value=597200 unit=ft³
